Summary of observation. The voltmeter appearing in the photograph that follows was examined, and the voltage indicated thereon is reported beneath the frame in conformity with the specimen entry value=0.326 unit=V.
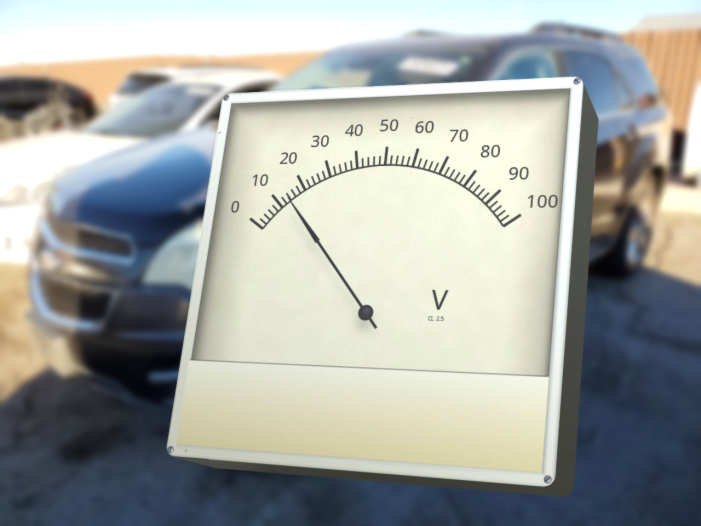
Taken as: value=14 unit=V
